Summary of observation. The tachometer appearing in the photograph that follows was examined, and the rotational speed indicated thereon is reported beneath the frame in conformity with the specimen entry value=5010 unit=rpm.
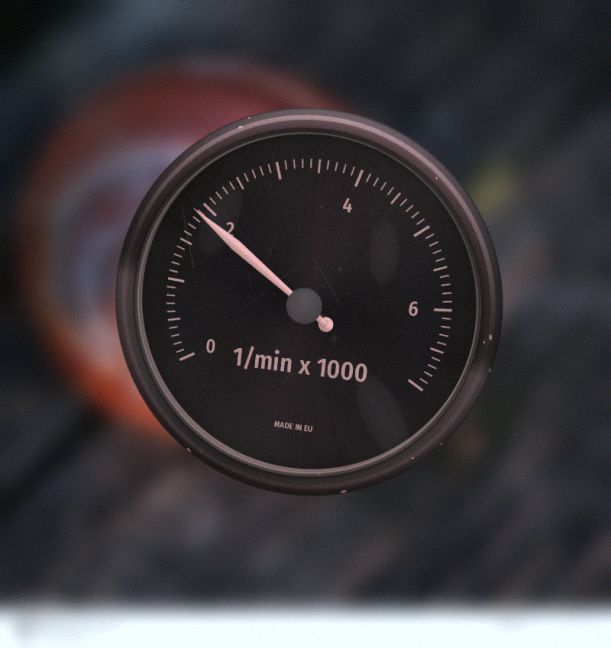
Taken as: value=1900 unit=rpm
